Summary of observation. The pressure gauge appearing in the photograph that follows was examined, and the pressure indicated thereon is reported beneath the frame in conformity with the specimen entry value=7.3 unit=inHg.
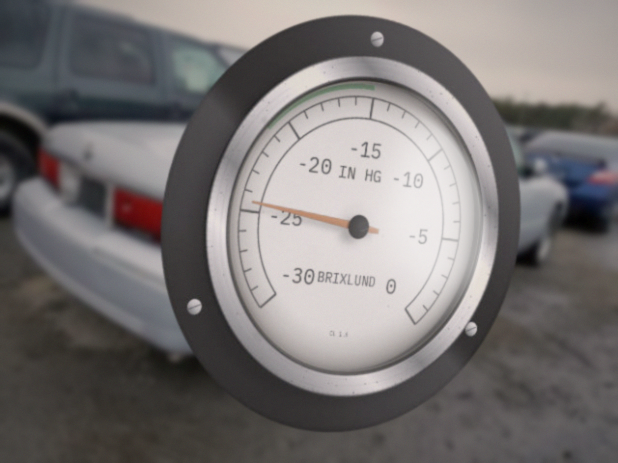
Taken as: value=-24.5 unit=inHg
